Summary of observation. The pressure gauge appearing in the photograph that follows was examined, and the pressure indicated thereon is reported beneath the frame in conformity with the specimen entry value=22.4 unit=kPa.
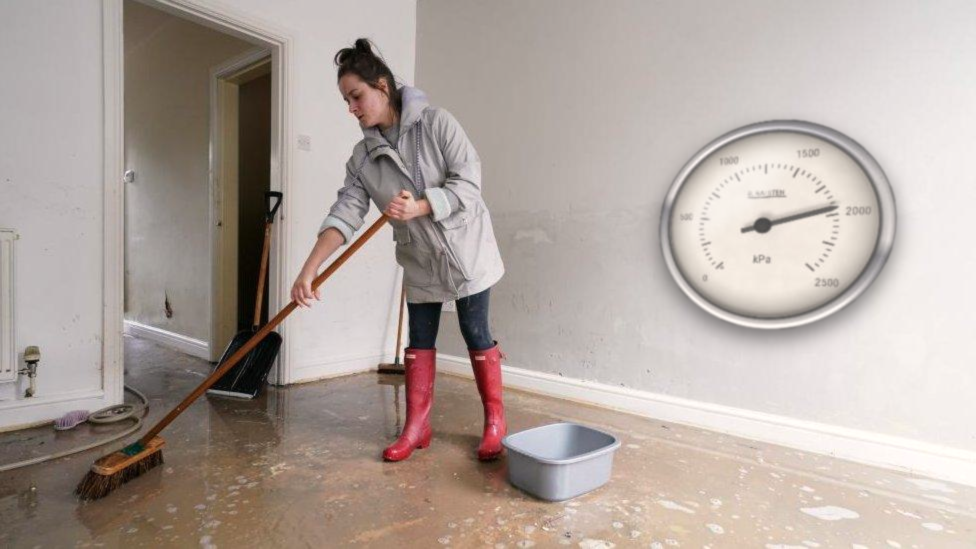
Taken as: value=1950 unit=kPa
